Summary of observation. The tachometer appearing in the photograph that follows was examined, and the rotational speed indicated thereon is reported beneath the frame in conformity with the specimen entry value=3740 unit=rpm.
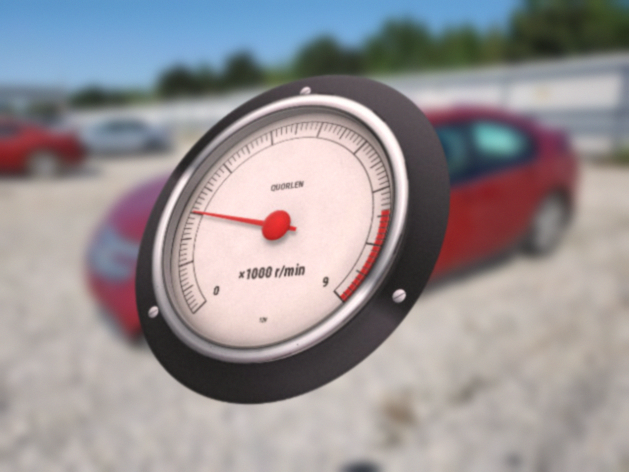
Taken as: value=2000 unit=rpm
